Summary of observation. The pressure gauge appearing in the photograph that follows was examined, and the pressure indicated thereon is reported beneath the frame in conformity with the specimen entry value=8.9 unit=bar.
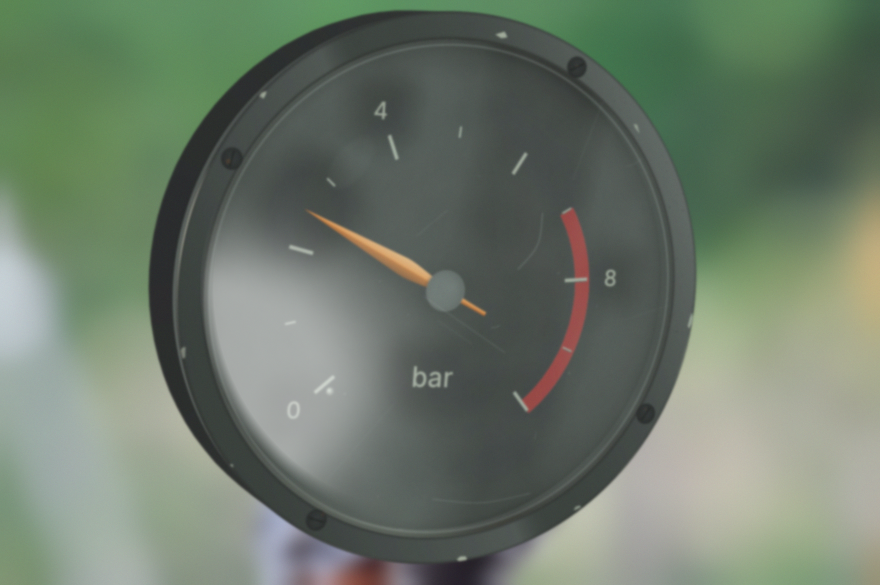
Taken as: value=2.5 unit=bar
